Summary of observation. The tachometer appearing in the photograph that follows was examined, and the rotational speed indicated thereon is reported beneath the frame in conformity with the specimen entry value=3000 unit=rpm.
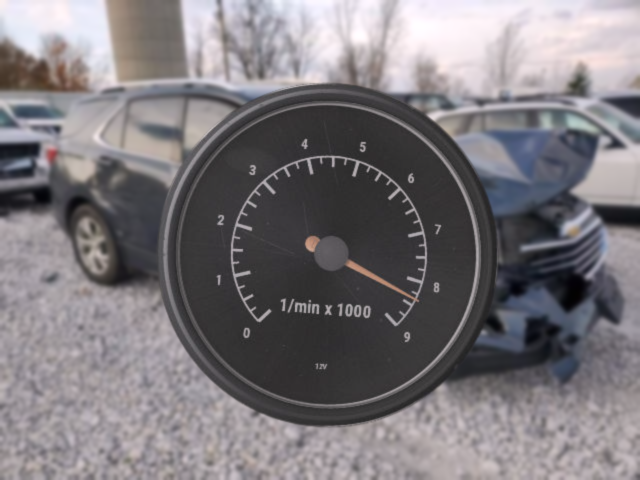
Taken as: value=8375 unit=rpm
